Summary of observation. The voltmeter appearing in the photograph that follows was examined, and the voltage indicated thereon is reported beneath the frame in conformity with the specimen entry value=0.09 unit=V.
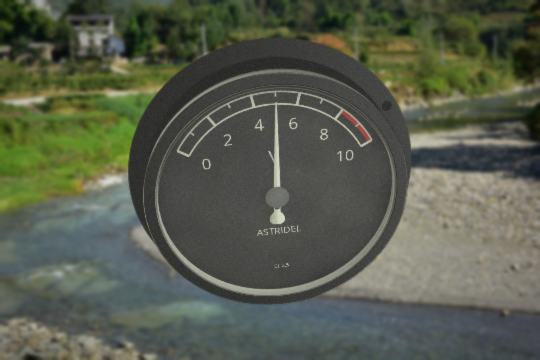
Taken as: value=5 unit=V
